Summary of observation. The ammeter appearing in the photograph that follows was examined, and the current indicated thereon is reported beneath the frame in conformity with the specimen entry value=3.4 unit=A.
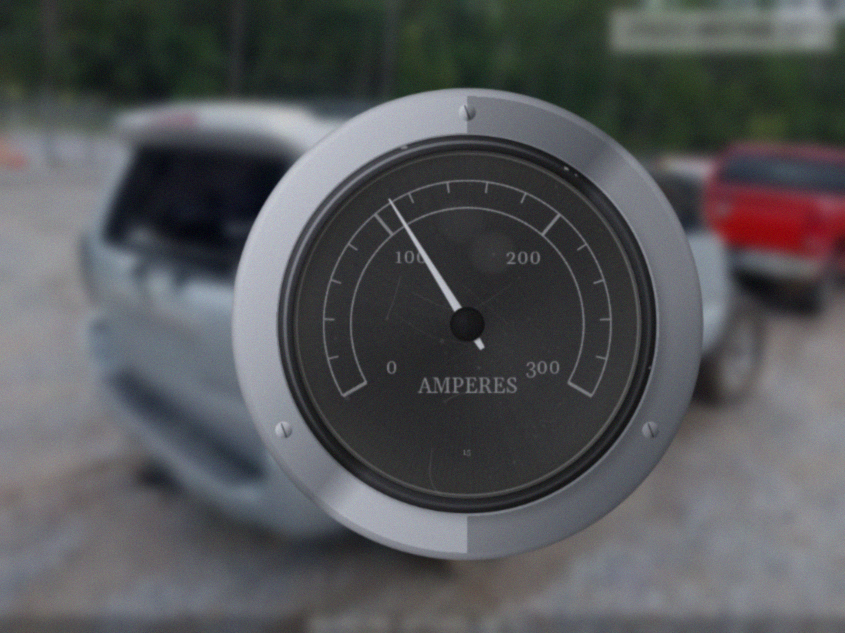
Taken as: value=110 unit=A
